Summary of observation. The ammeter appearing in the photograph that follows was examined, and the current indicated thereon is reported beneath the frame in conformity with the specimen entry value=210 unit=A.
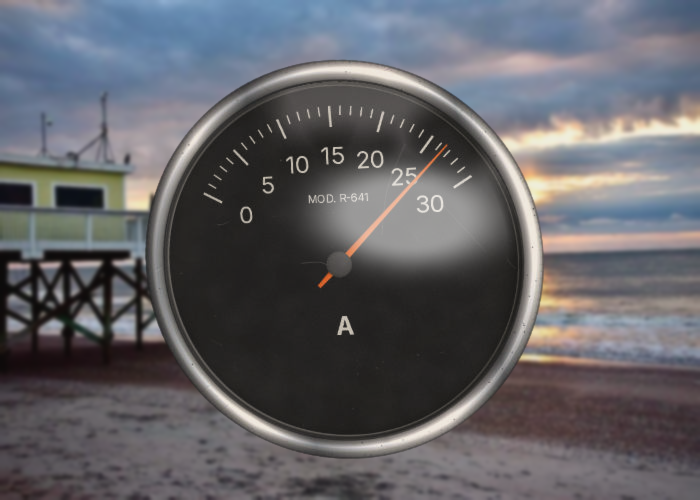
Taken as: value=26.5 unit=A
